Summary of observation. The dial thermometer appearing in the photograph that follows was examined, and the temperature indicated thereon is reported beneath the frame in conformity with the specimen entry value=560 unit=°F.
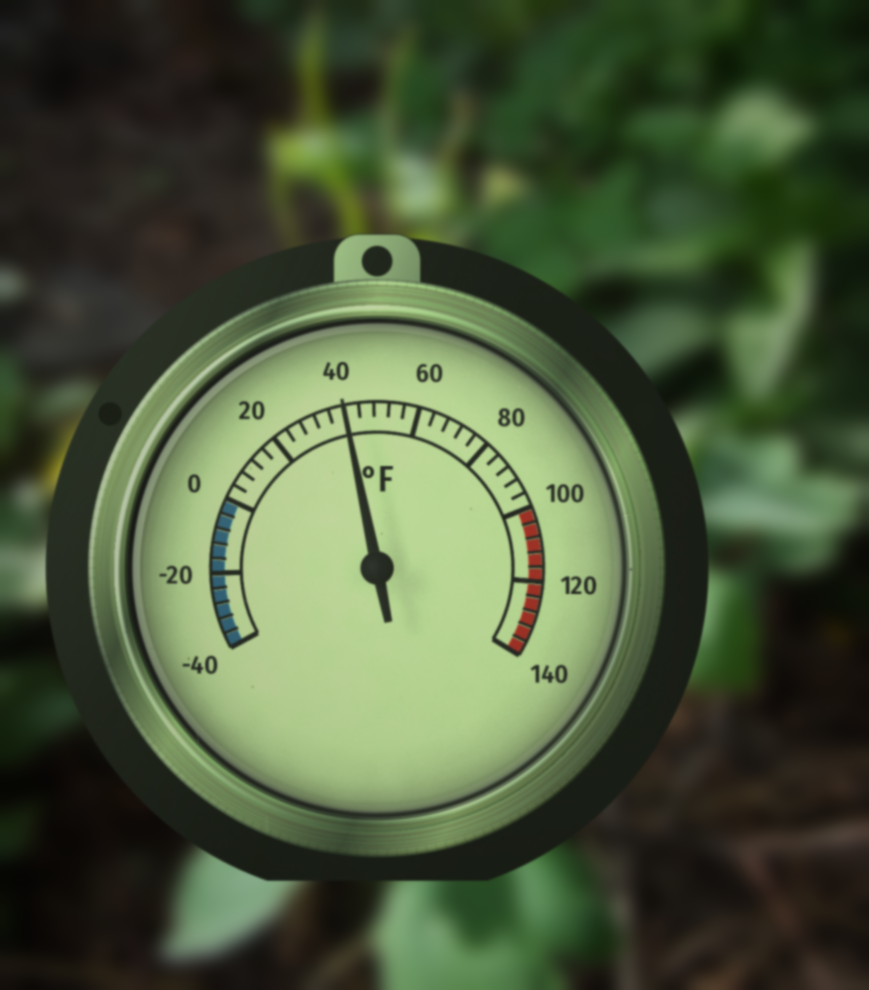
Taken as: value=40 unit=°F
